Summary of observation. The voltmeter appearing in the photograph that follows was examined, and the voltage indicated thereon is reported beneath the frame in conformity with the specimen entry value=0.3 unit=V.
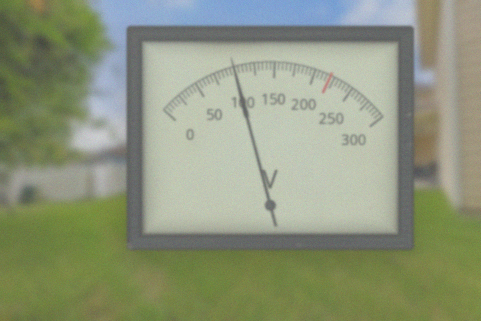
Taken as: value=100 unit=V
